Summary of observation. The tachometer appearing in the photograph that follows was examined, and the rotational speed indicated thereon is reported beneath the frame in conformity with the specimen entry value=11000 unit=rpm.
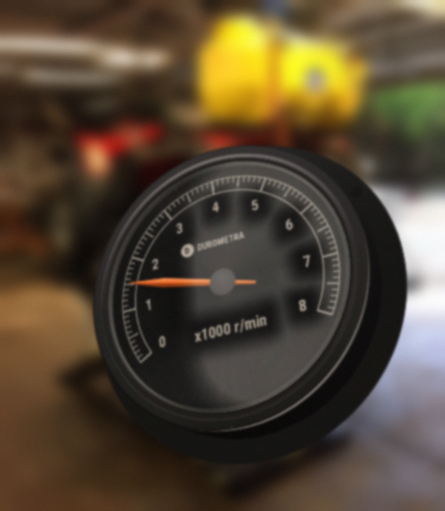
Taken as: value=1500 unit=rpm
